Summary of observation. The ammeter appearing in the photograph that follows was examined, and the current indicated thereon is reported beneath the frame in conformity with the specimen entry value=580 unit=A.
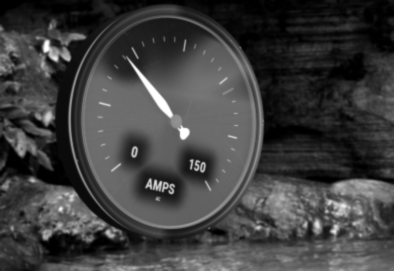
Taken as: value=45 unit=A
